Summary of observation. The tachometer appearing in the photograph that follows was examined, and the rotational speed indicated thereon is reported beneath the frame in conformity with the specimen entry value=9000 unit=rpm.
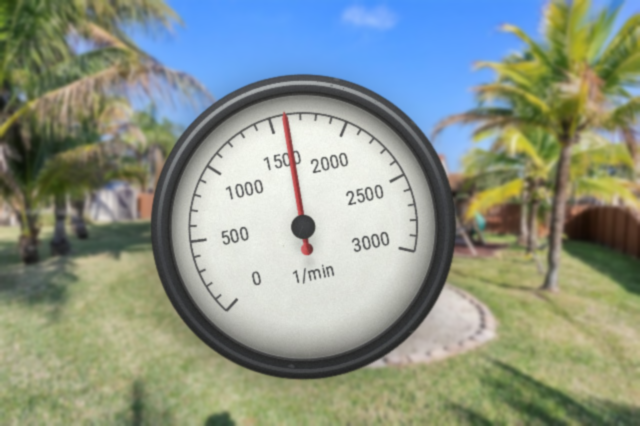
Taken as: value=1600 unit=rpm
